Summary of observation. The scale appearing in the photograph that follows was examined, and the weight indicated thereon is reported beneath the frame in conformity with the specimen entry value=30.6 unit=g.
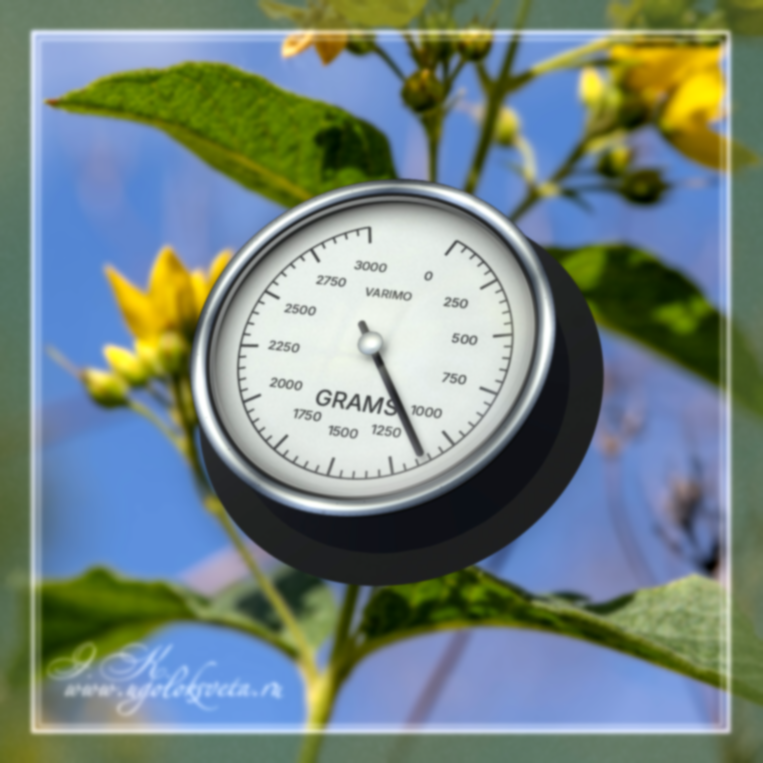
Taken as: value=1125 unit=g
